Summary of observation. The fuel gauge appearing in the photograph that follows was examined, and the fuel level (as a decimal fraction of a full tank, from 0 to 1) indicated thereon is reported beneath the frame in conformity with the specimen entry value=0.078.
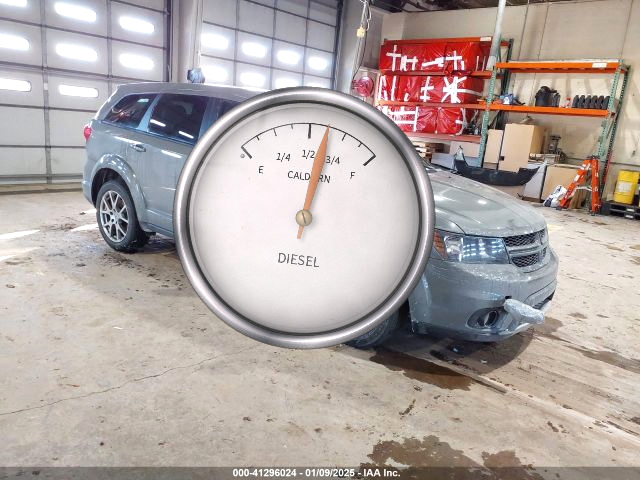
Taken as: value=0.625
